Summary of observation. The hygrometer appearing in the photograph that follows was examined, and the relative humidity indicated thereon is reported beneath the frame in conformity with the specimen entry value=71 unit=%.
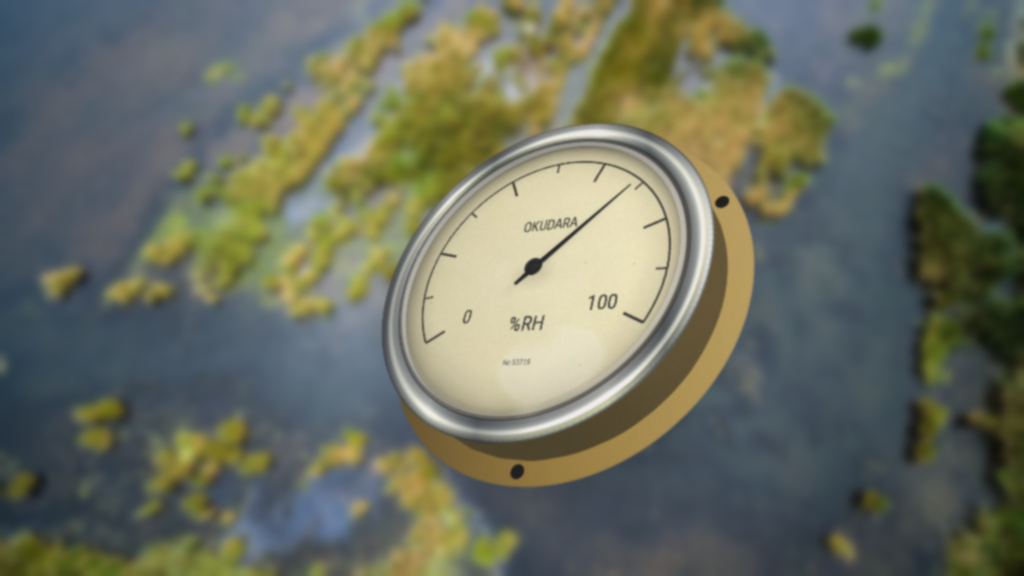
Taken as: value=70 unit=%
